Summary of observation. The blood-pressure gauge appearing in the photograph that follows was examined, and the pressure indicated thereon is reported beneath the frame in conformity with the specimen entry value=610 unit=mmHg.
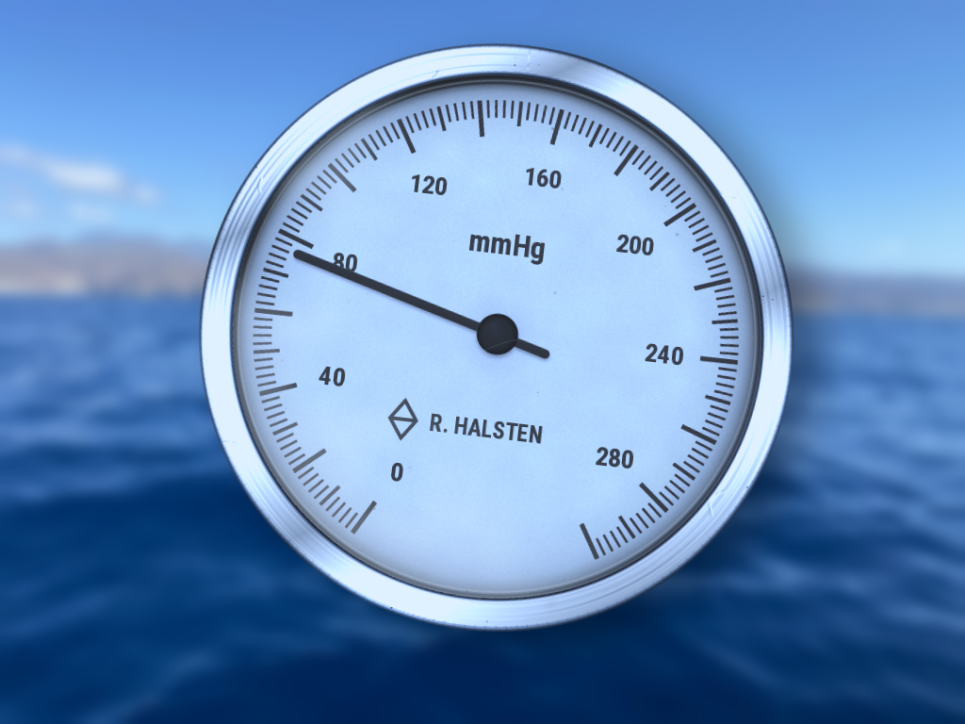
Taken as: value=76 unit=mmHg
